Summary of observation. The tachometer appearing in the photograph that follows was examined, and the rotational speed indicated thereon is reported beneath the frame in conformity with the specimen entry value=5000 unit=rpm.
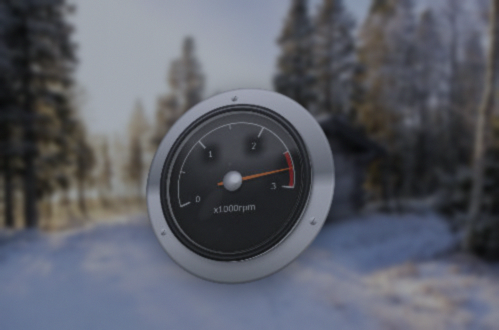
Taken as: value=2750 unit=rpm
